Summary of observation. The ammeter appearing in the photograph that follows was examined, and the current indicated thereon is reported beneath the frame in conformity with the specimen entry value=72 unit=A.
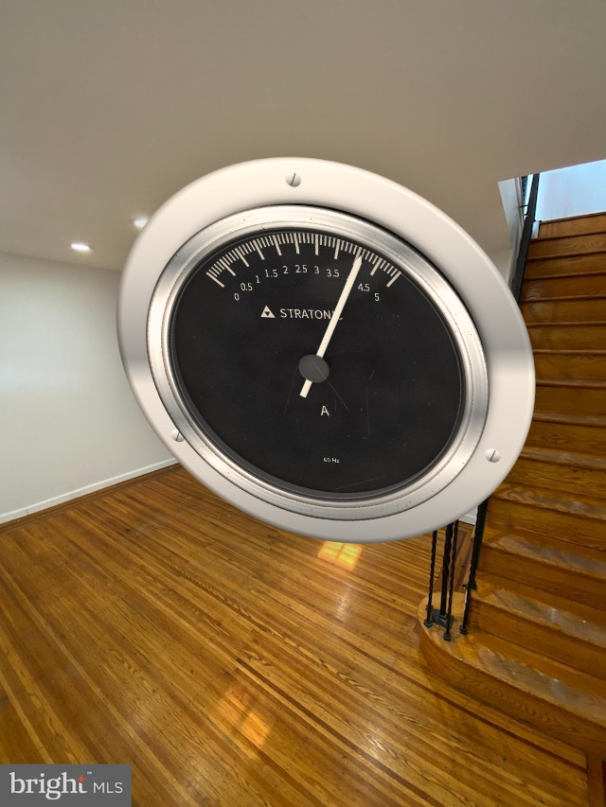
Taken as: value=4.1 unit=A
